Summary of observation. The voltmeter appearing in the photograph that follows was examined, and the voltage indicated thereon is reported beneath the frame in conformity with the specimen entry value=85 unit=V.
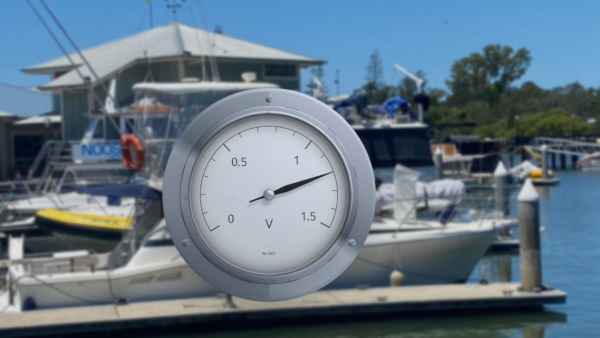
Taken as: value=1.2 unit=V
